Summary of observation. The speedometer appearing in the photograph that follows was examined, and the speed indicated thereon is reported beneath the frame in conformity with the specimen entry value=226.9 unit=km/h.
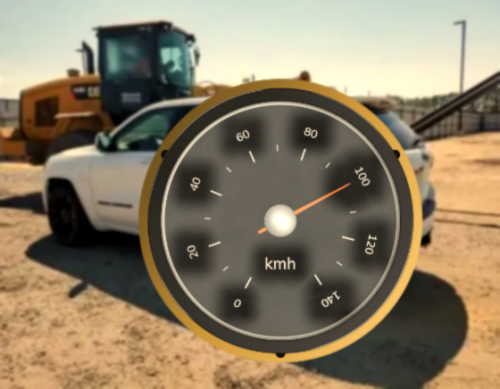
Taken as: value=100 unit=km/h
